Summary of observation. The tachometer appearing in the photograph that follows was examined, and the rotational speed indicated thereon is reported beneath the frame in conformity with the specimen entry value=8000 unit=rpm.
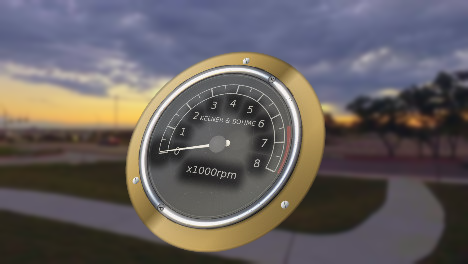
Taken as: value=0 unit=rpm
